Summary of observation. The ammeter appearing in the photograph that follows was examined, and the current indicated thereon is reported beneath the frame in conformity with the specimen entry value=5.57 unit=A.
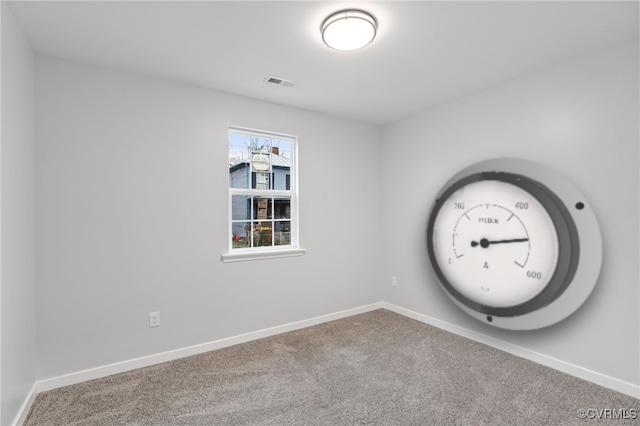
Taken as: value=500 unit=A
